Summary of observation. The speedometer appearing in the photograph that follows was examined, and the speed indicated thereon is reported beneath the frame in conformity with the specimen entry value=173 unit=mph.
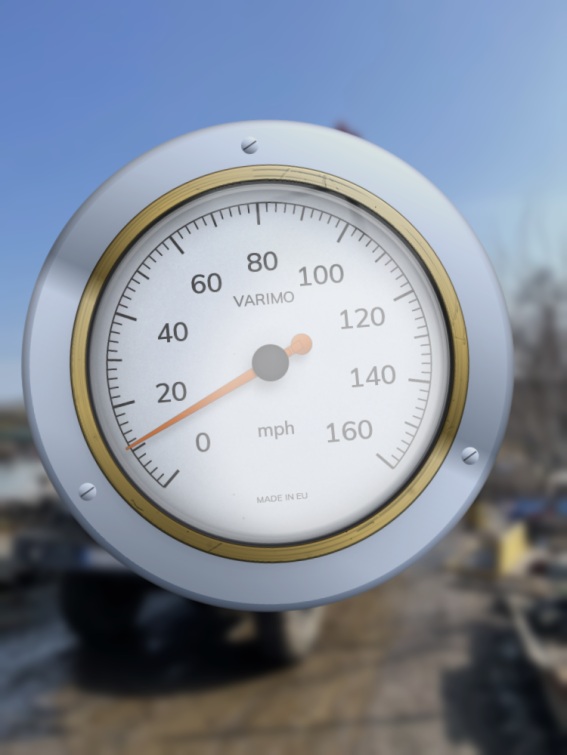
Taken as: value=11 unit=mph
